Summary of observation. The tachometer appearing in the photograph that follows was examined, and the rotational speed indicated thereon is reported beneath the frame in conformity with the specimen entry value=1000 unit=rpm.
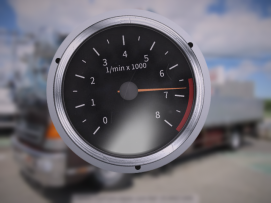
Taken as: value=6750 unit=rpm
